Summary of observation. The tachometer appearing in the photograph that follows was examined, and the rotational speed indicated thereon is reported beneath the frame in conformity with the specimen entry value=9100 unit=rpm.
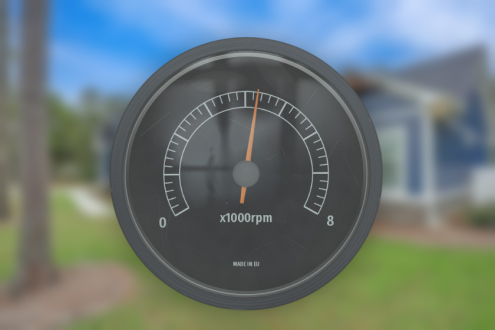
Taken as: value=4300 unit=rpm
